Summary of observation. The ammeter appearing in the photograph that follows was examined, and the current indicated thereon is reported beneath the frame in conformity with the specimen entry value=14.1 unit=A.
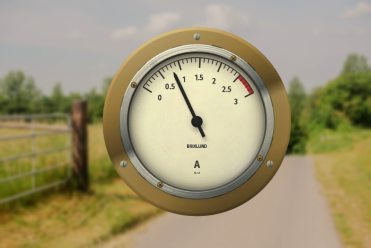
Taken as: value=0.8 unit=A
